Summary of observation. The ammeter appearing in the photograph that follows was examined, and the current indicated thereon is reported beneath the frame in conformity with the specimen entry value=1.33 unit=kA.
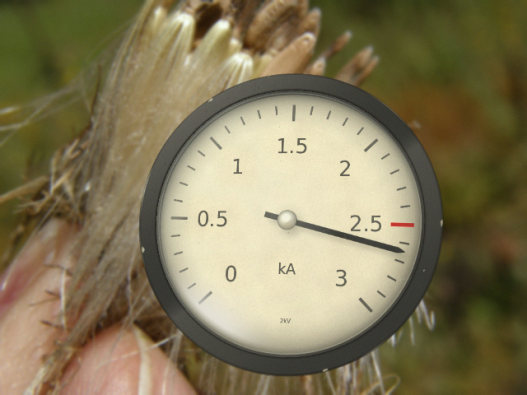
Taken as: value=2.65 unit=kA
